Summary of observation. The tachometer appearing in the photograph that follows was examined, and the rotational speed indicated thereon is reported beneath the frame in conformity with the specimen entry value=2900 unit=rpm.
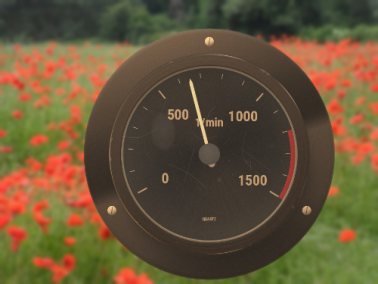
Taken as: value=650 unit=rpm
